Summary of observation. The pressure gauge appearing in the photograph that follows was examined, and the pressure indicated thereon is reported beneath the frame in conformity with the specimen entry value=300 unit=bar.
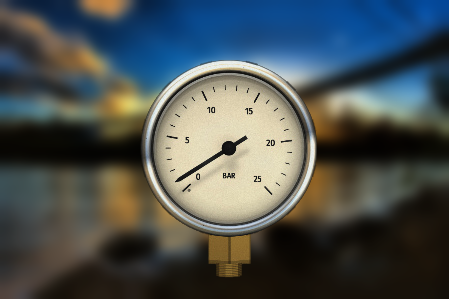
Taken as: value=1 unit=bar
